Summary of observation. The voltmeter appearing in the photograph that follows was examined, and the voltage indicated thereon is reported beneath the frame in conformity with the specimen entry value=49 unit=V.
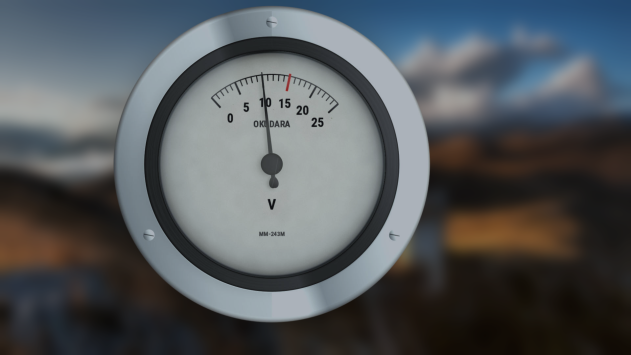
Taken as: value=10 unit=V
